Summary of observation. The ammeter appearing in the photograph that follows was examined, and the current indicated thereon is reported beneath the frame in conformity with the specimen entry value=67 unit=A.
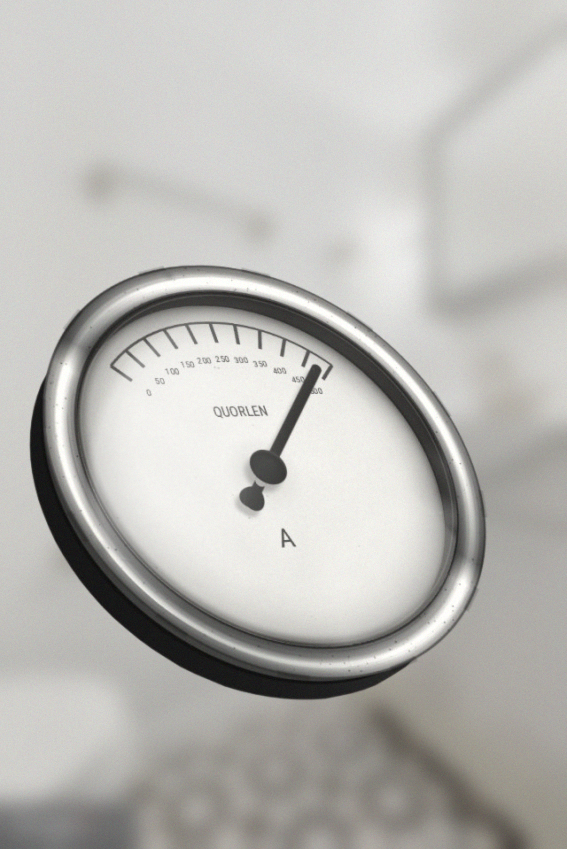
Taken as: value=475 unit=A
